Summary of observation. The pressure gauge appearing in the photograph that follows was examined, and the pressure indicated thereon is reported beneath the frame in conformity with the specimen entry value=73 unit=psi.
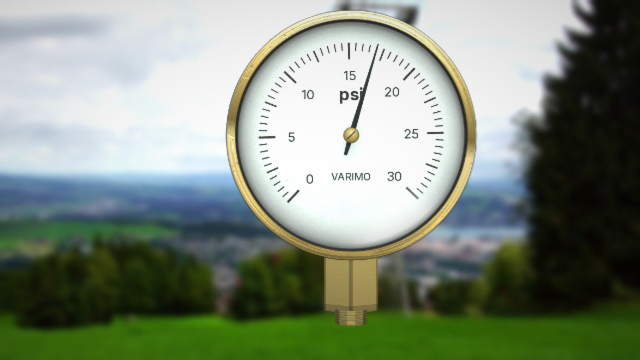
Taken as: value=17 unit=psi
